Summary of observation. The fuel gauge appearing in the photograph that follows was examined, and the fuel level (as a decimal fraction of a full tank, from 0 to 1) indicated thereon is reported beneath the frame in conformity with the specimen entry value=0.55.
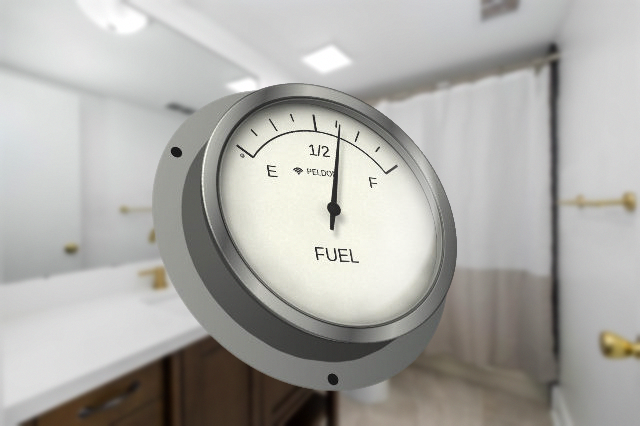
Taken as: value=0.625
